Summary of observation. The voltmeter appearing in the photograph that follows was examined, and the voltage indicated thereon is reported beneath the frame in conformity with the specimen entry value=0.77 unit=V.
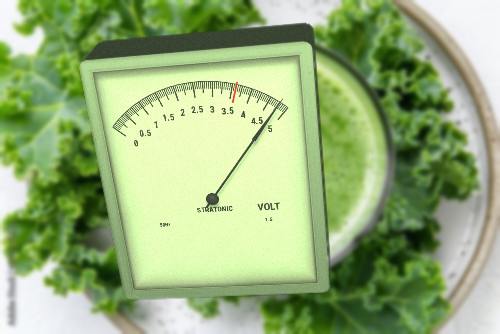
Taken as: value=4.75 unit=V
